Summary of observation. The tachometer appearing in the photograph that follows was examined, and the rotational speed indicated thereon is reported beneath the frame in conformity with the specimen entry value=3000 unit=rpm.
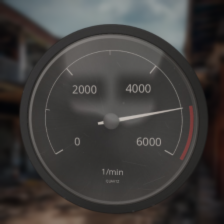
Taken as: value=5000 unit=rpm
